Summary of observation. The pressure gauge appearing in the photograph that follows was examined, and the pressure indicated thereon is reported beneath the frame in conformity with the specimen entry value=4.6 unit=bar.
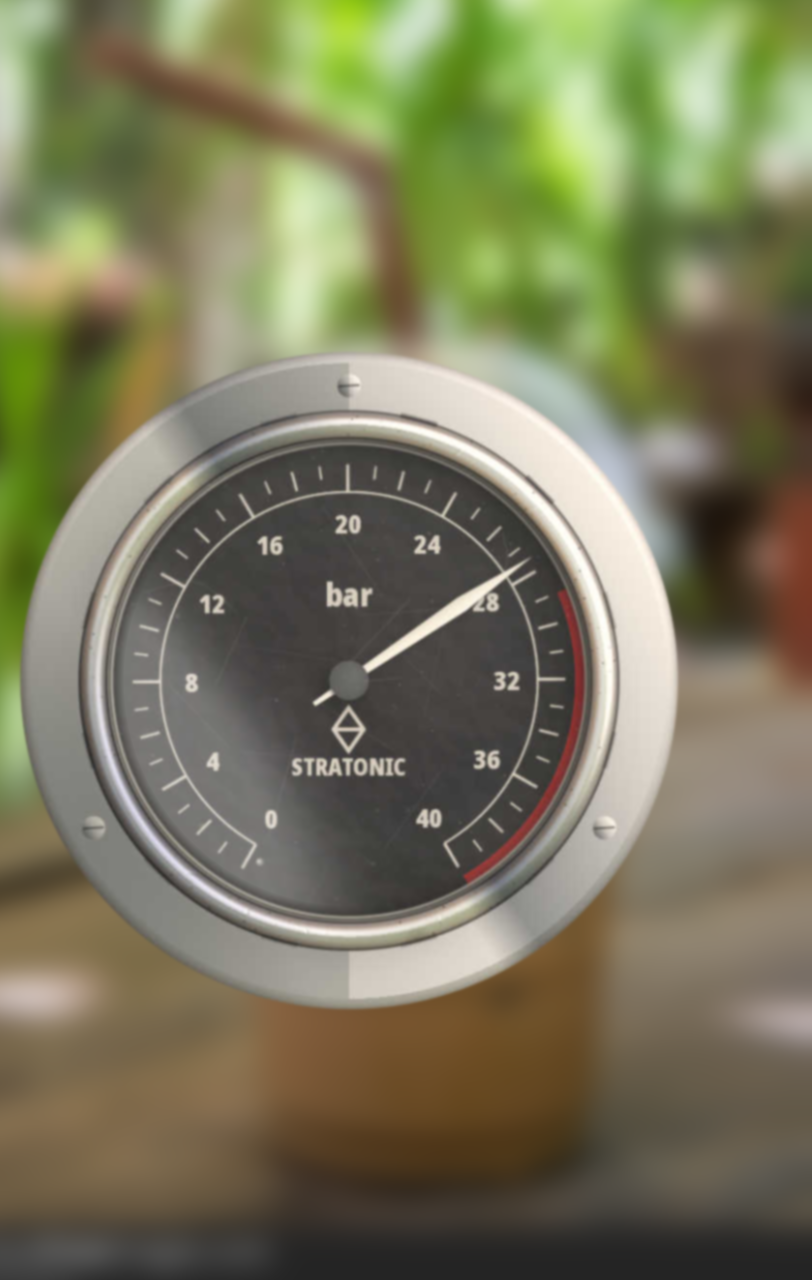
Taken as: value=27.5 unit=bar
